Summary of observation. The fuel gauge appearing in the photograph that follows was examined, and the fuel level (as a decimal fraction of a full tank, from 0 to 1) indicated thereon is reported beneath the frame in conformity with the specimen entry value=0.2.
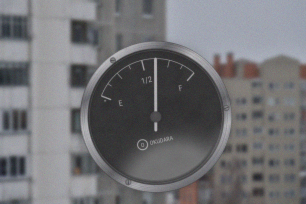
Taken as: value=0.625
